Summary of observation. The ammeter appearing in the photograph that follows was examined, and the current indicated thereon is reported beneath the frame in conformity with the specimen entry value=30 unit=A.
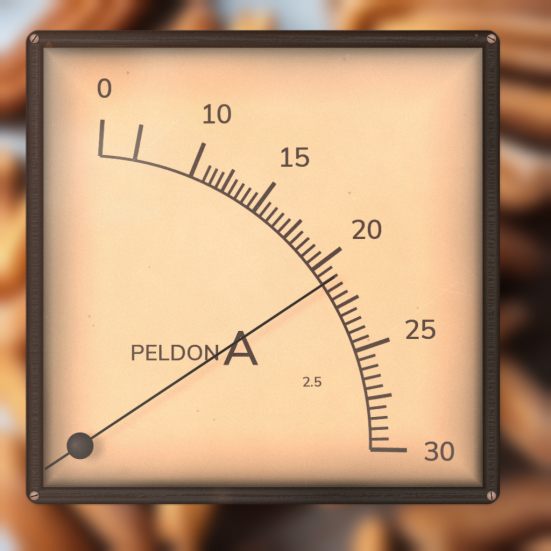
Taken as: value=21 unit=A
